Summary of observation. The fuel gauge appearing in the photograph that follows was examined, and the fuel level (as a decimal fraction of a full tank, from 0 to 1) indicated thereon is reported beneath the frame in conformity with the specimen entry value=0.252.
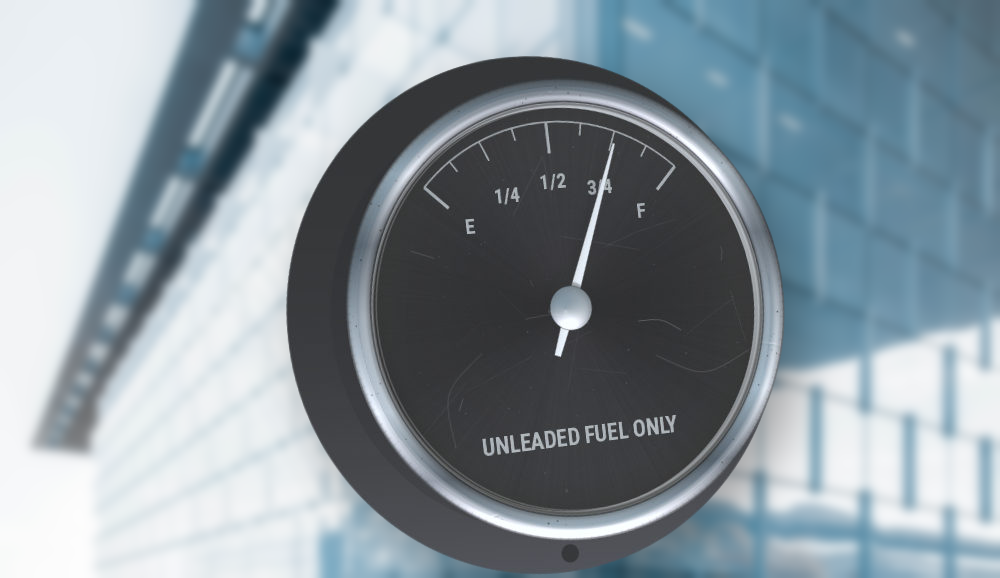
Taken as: value=0.75
